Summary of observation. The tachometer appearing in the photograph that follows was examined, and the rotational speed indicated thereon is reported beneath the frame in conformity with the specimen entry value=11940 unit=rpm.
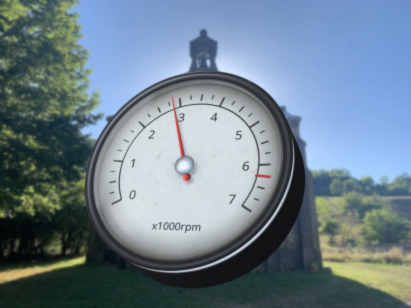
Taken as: value=2875 unit=rpm
